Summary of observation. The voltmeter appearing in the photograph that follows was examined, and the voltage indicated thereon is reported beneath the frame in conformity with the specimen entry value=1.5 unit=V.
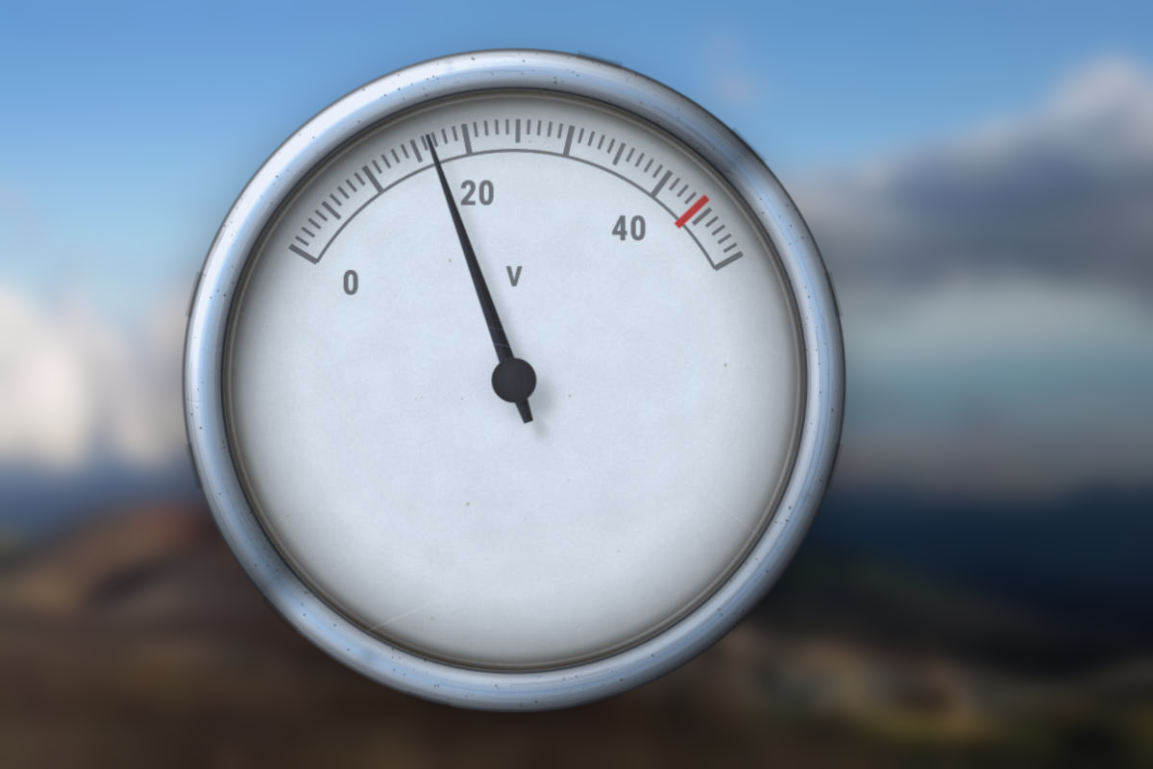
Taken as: value=16.5 unit=V
